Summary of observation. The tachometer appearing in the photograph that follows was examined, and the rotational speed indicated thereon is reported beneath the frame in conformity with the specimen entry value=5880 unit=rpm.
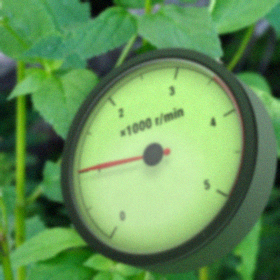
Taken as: value=1000 unit=rpm
